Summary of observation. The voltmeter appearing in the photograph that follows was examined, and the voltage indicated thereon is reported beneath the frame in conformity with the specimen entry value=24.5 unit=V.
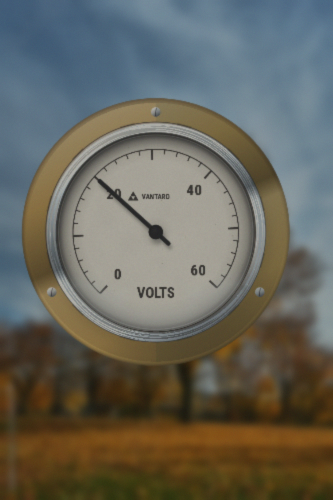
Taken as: value=20 unit=V
